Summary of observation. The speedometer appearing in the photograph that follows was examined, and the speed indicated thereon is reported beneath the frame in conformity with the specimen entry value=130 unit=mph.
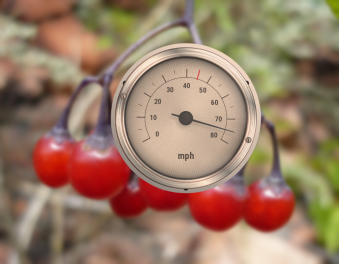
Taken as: value=75 unit=mph
